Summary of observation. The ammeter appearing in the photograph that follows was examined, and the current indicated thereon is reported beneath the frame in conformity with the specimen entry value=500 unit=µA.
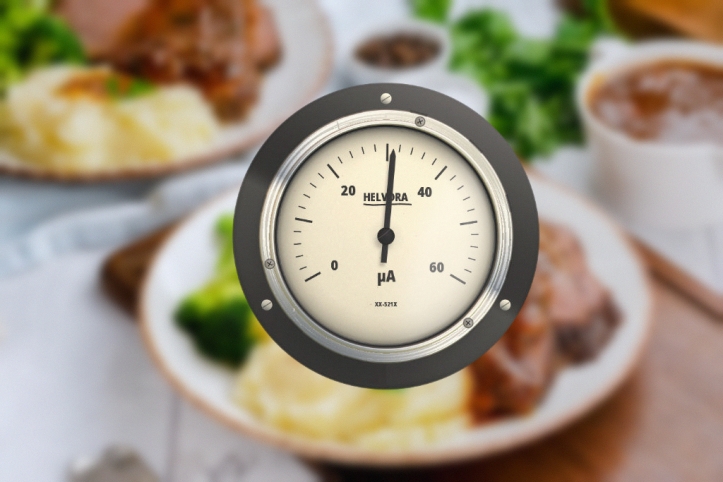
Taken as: value=31 unit=µA
